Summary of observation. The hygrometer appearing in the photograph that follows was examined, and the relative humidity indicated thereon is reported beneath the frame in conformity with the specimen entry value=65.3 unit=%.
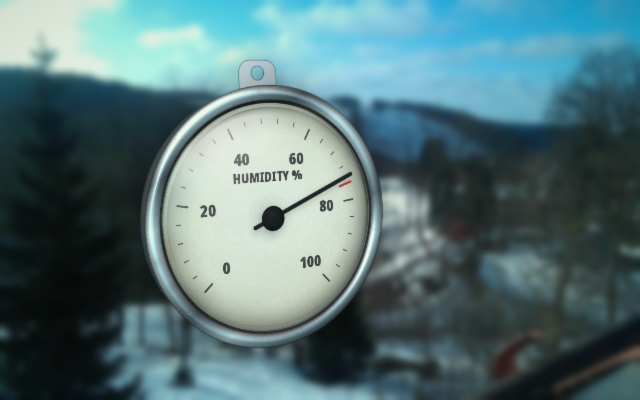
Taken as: value=74 unit=%
